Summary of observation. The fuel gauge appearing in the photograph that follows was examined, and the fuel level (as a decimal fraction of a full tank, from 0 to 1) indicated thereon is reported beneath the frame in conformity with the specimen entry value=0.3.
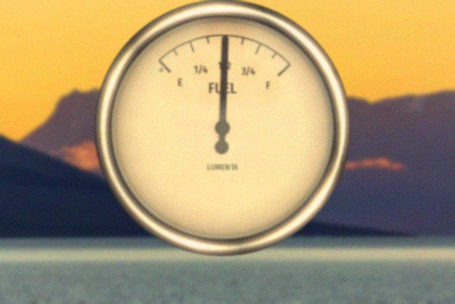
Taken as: value=0.5
